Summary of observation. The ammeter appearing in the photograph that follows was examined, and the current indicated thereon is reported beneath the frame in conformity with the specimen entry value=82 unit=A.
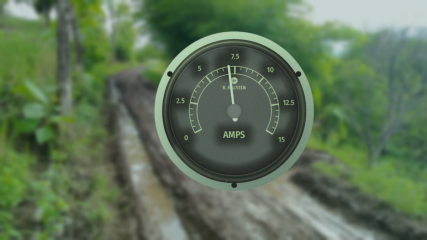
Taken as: value=7 unit=A
